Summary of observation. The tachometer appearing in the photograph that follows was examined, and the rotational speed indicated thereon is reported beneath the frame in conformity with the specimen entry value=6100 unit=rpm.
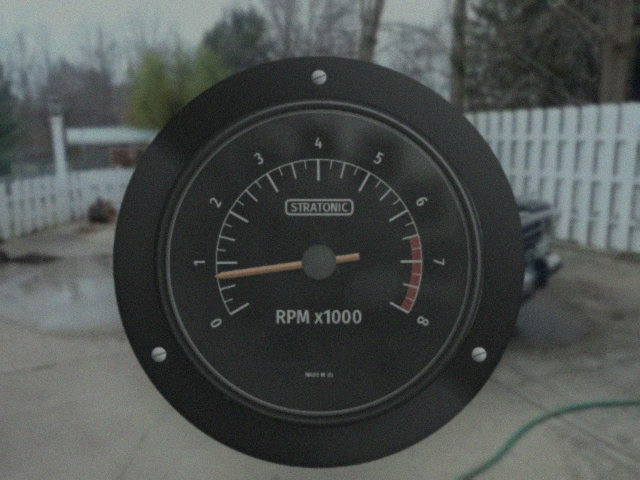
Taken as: value=750 unit=rpm
